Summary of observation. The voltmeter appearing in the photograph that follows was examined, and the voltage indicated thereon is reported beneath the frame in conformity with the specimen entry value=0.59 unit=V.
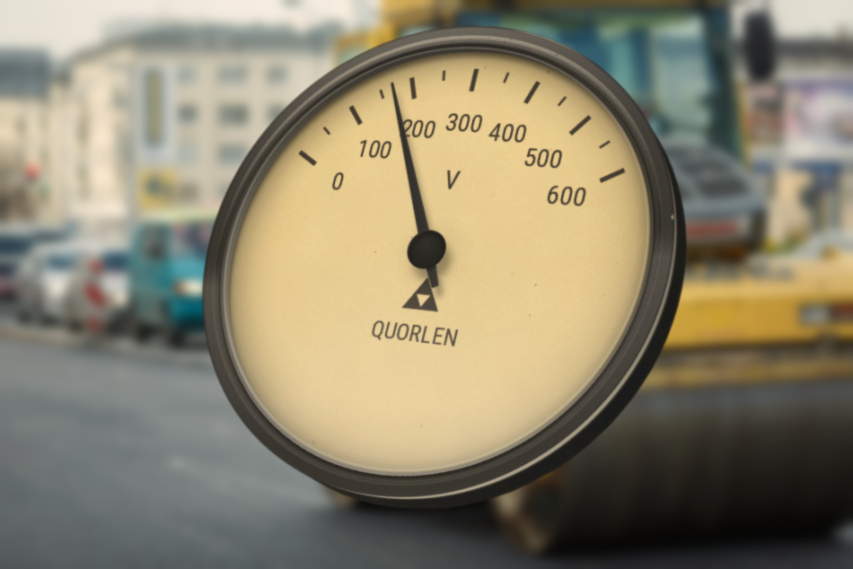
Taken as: value=175 unit=V
